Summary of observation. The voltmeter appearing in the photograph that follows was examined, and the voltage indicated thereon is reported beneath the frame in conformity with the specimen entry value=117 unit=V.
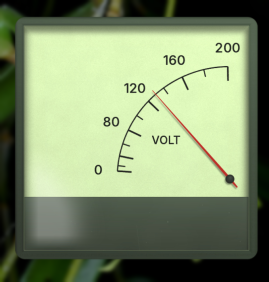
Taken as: value=130 unit=V
